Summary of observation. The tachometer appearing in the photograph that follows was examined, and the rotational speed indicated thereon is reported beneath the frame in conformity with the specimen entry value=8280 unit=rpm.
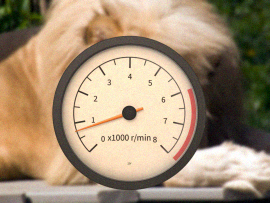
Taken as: value=750 unit=rpm
